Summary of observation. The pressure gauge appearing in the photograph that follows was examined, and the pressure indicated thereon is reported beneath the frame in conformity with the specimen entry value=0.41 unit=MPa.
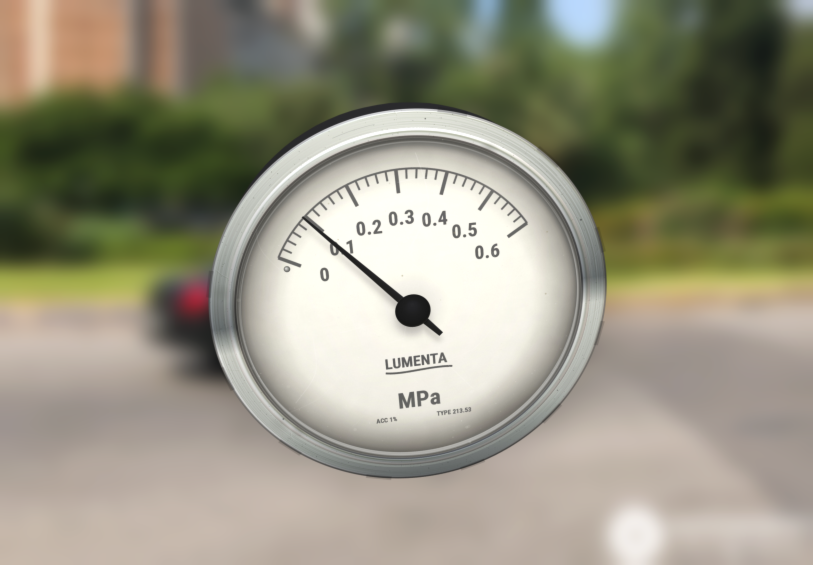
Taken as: value=0.1 unit=MPa
